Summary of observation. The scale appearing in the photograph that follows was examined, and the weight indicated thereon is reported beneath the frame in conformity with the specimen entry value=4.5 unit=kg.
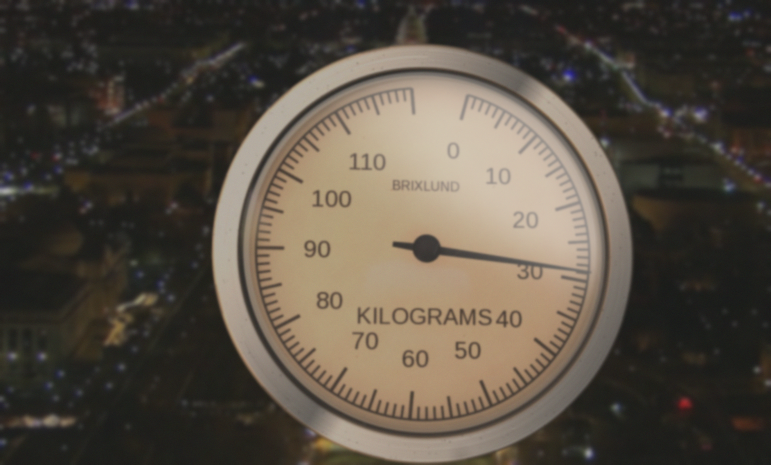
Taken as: value=29 unit=kg
